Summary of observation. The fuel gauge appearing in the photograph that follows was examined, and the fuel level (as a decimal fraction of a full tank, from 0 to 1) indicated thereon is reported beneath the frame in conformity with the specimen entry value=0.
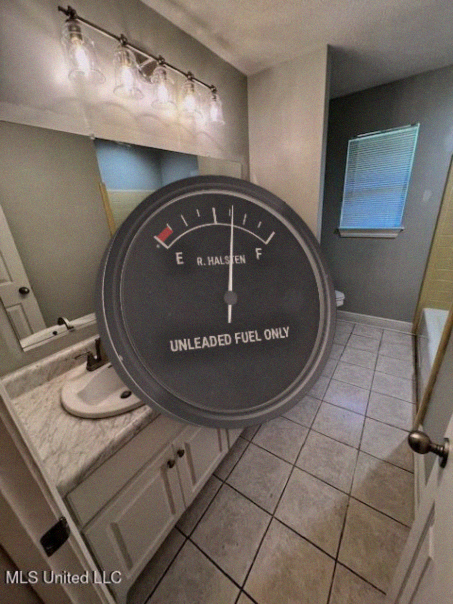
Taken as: value=0.625
